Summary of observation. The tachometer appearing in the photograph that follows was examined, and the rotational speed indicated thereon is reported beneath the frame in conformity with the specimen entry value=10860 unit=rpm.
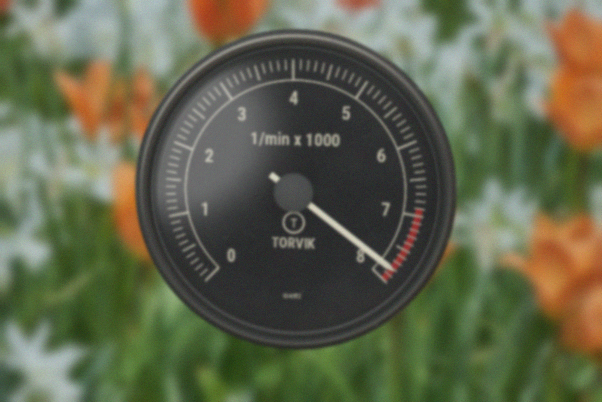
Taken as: value=7800 unit=rpm
